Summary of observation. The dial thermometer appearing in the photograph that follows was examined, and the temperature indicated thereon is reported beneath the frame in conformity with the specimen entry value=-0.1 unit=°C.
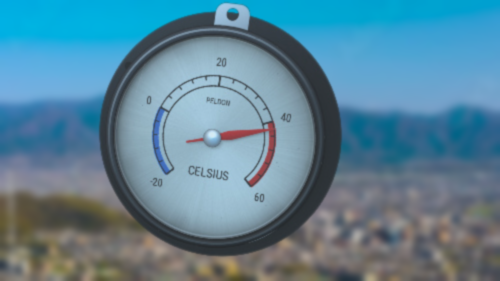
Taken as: value=42 unit=°C
